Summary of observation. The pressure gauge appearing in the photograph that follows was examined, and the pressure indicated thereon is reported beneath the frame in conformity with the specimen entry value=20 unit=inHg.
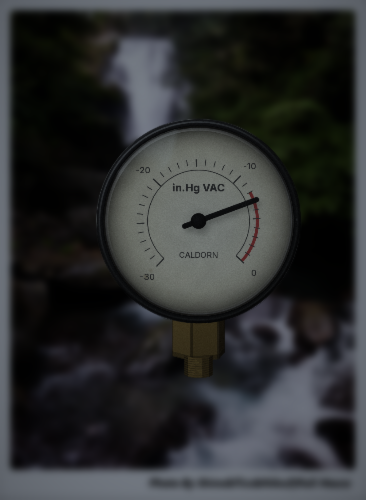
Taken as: value=-7 unit=inHg
